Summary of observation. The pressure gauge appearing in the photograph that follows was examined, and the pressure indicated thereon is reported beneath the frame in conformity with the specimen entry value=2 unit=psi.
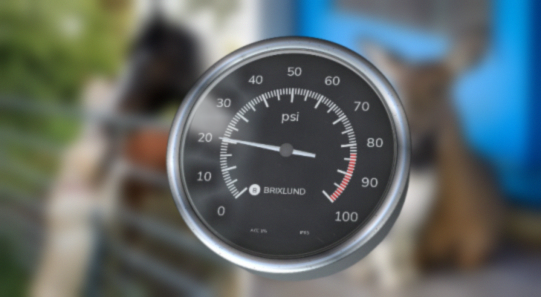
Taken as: value=20 unit=psi
